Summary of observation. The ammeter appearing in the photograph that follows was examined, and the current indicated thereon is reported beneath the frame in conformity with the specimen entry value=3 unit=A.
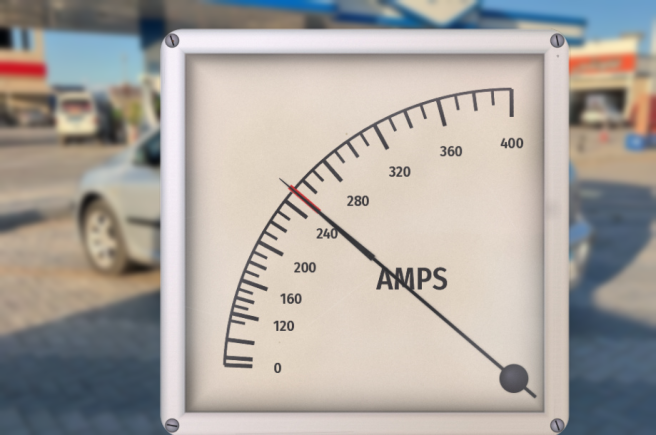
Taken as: value=250 unit=A
